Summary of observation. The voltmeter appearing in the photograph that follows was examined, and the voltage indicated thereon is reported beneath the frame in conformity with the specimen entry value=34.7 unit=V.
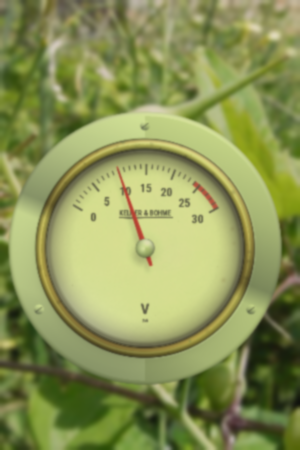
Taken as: value=10 unit=V
